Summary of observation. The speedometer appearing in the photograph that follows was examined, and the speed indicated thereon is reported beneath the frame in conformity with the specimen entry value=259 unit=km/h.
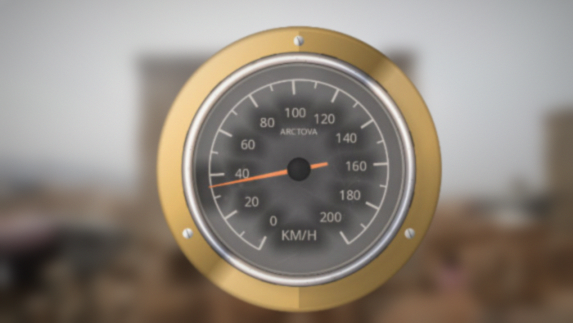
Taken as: value=35 unit=km/h
